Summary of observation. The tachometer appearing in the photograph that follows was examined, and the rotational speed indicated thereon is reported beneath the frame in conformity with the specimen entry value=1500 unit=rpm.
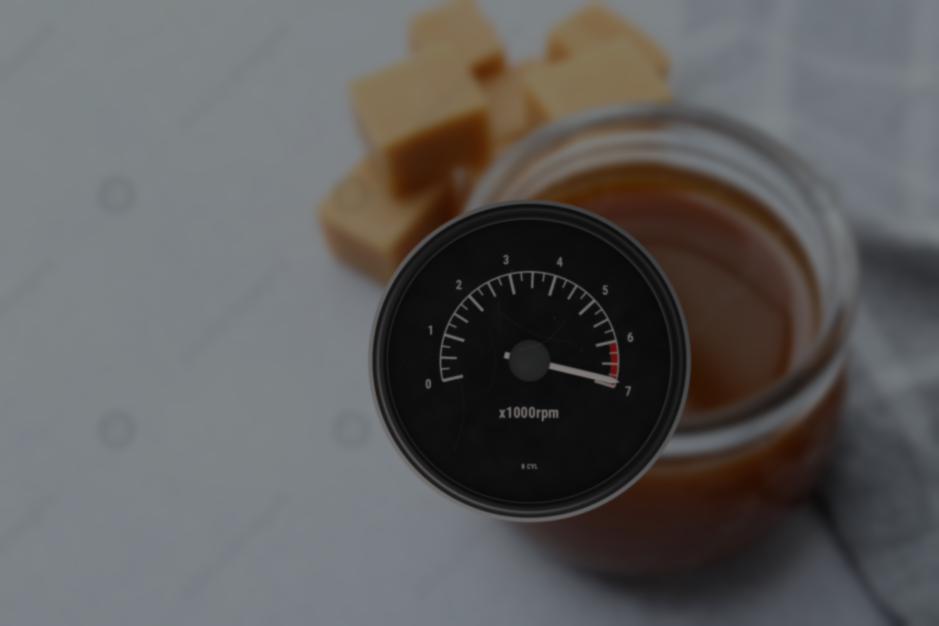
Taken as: value=6875 unit=rpm
